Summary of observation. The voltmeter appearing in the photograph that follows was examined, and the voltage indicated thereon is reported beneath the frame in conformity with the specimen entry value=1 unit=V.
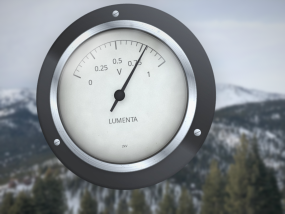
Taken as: value=0.8 unit=V
